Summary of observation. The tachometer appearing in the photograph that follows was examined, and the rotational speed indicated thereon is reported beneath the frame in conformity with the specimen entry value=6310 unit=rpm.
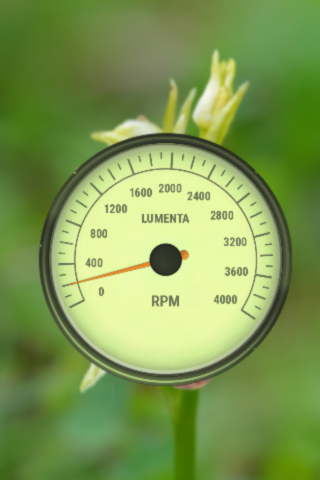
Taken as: value=200 unit=rpm
